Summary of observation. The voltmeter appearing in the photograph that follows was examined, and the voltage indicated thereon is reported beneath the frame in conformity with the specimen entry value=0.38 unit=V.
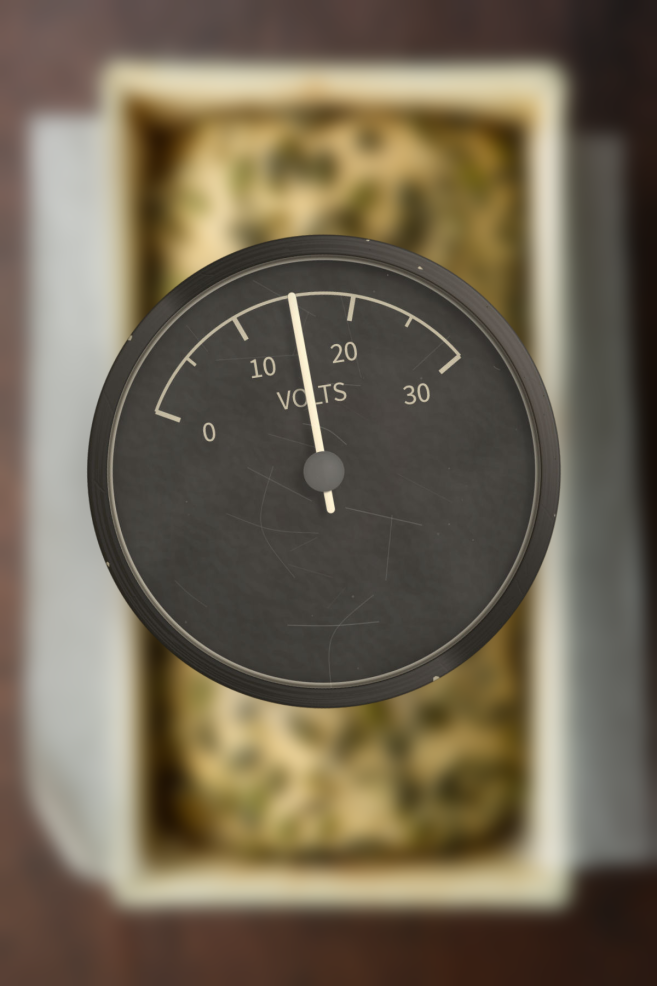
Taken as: value=15 unit=V
